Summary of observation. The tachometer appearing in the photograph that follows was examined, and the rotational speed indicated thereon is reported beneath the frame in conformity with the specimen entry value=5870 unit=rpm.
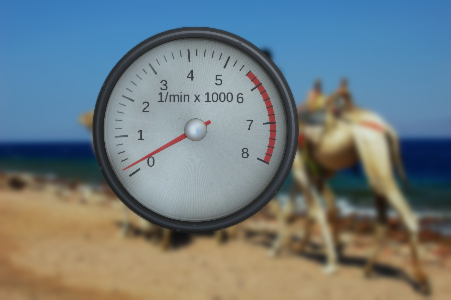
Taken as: value=200 unit=rpm
